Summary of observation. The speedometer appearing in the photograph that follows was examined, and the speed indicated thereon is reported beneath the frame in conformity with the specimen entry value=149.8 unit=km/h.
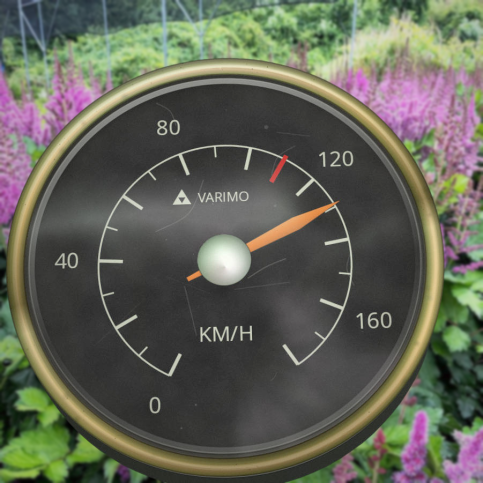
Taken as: value=130 unit=km/h
